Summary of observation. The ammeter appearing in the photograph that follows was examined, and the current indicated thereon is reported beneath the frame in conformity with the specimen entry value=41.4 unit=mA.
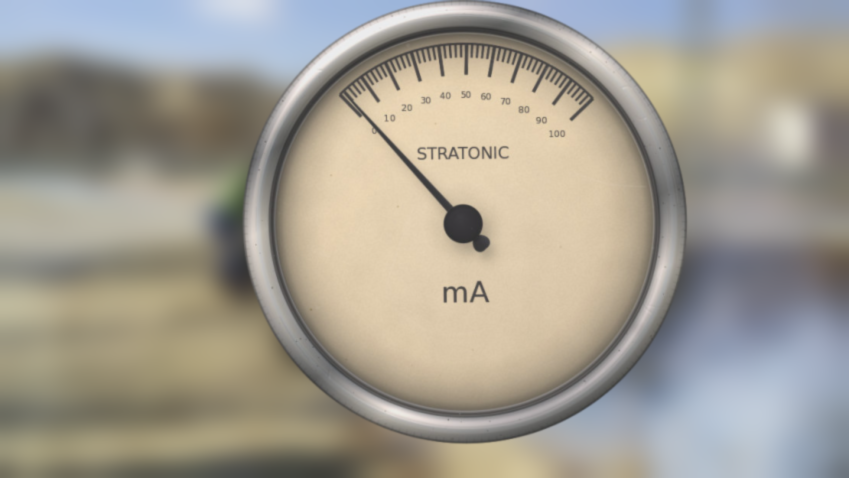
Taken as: value=2 unit=mA
